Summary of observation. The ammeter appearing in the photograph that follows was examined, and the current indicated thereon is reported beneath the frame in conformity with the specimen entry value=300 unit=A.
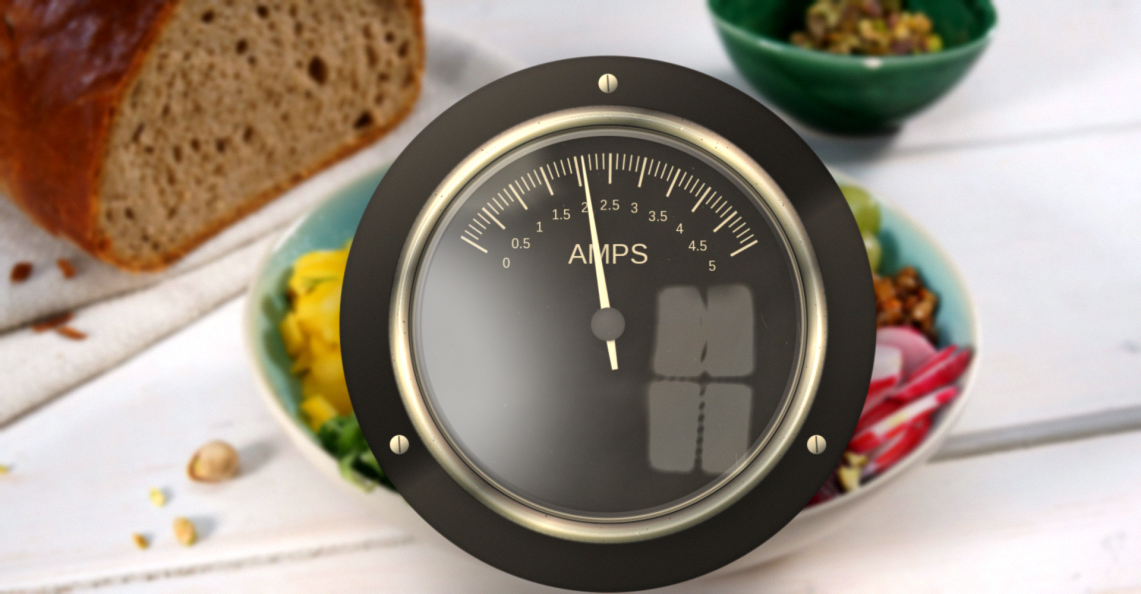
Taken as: value=2.1 unit=A
